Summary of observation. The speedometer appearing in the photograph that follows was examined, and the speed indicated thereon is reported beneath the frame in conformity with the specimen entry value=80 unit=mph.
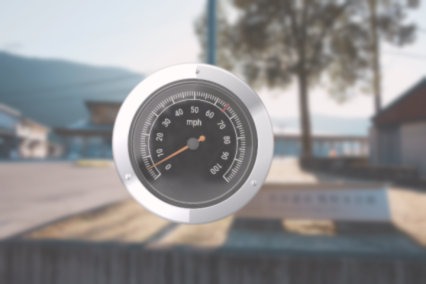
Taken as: value=5 unit=mph
